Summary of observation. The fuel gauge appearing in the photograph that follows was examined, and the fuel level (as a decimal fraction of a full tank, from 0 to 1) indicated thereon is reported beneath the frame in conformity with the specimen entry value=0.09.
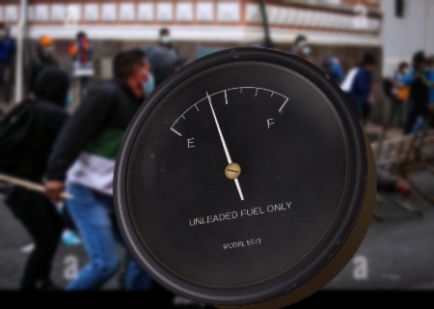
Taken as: value=0.375
